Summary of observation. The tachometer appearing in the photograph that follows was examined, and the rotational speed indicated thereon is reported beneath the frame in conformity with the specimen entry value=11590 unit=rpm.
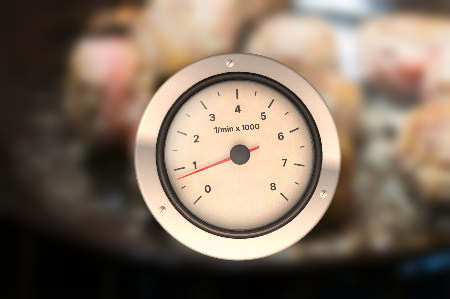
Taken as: value=750 unit=rpm
